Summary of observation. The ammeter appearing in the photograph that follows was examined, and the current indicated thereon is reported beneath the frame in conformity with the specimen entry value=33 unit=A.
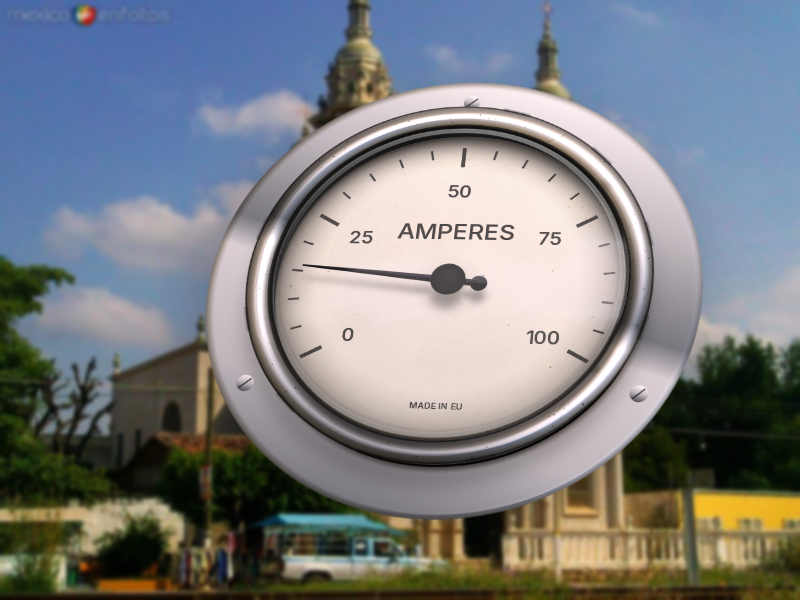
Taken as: value=15 unit=A
